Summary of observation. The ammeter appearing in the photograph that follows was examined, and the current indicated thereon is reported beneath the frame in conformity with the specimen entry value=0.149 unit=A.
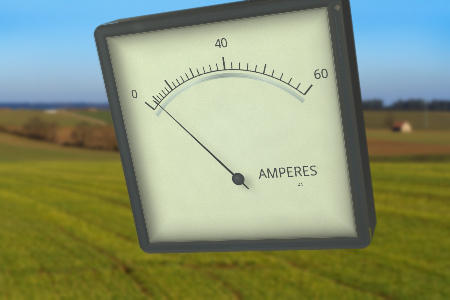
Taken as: value=10 unit=A
